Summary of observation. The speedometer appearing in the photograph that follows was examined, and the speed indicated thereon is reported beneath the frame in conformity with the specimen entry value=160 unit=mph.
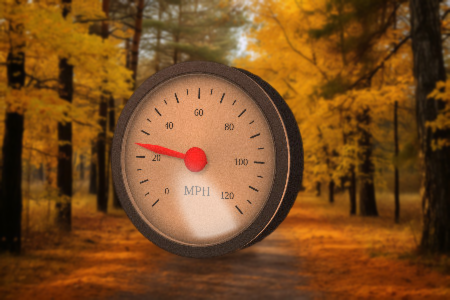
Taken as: value=25 unit=mph
